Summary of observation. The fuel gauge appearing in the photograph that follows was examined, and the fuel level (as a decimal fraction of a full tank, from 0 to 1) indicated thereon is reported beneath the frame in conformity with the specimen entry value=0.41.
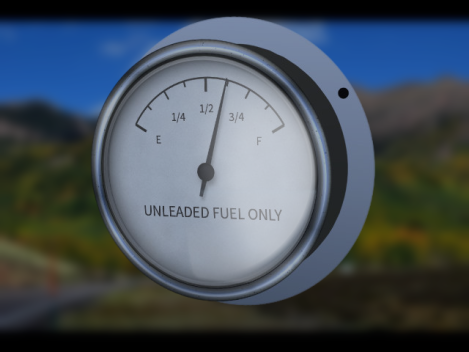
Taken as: value=0.625
